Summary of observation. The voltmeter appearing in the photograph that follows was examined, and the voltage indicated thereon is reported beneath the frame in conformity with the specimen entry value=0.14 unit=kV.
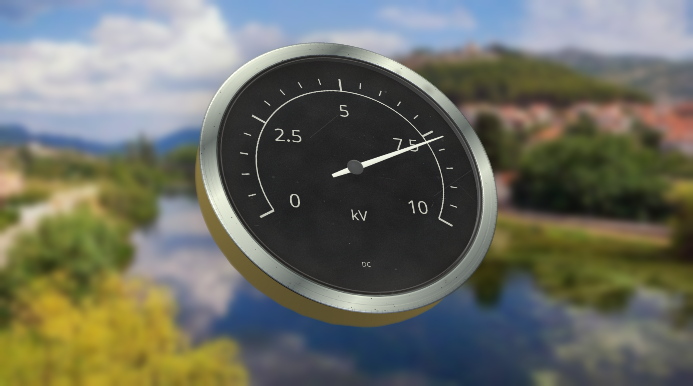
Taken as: value=7.75 unit=kV
